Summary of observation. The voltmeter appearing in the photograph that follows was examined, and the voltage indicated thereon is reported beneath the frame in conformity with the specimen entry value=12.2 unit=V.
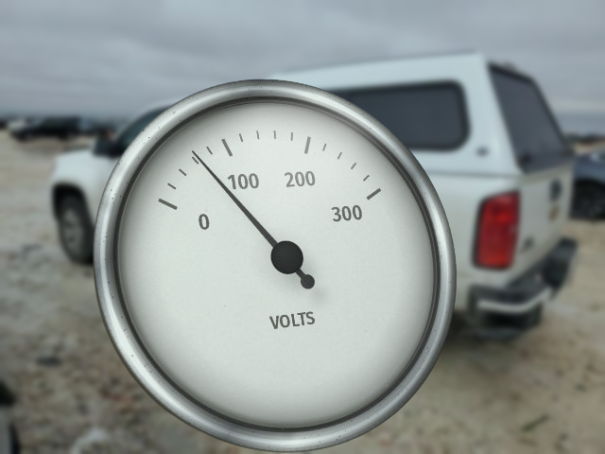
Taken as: value=60 unit=V
